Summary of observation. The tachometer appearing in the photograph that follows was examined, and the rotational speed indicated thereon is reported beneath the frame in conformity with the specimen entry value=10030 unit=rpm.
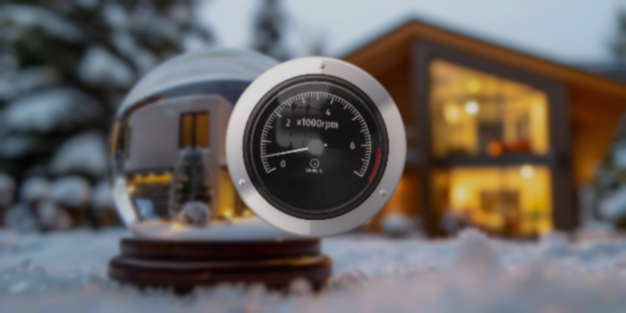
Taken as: value=500 unit=rpm
